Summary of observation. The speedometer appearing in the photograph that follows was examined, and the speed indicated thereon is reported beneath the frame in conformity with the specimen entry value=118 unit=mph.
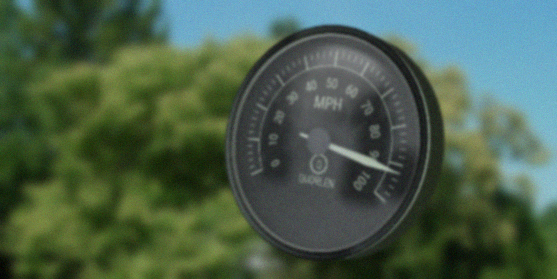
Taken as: value=92 unit=mph
